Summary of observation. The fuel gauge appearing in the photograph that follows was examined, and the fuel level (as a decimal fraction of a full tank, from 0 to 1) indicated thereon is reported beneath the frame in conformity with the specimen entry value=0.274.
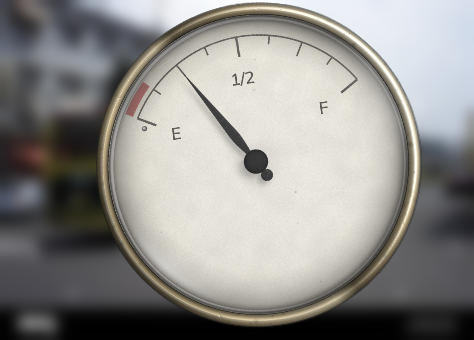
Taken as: value=0.25
